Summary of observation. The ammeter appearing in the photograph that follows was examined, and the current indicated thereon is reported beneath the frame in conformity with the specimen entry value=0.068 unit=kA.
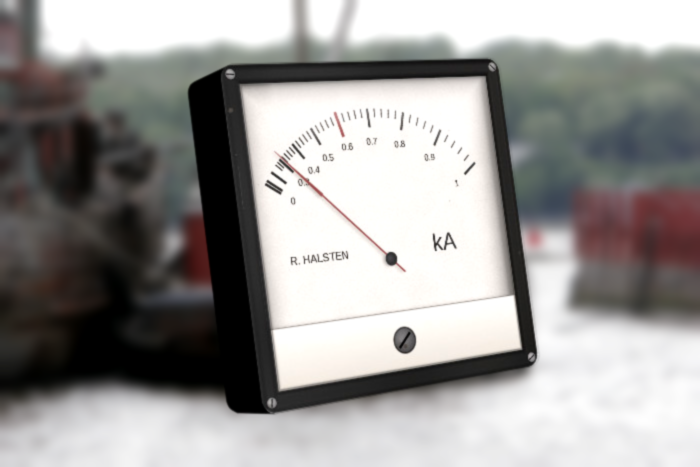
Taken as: value=0.3 unit=kA
